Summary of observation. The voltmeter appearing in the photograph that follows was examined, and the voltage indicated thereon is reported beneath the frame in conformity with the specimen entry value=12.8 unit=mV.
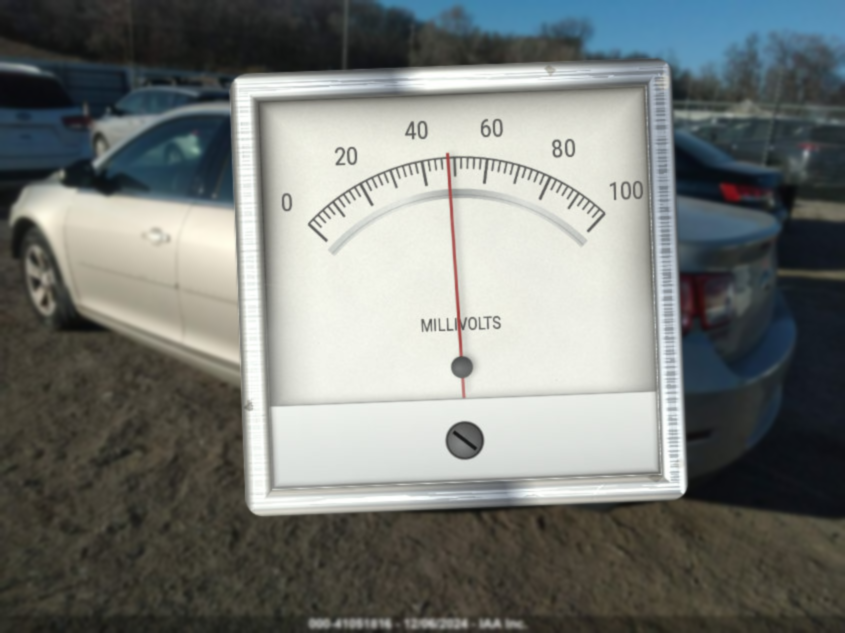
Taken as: value=48 unit=mV
